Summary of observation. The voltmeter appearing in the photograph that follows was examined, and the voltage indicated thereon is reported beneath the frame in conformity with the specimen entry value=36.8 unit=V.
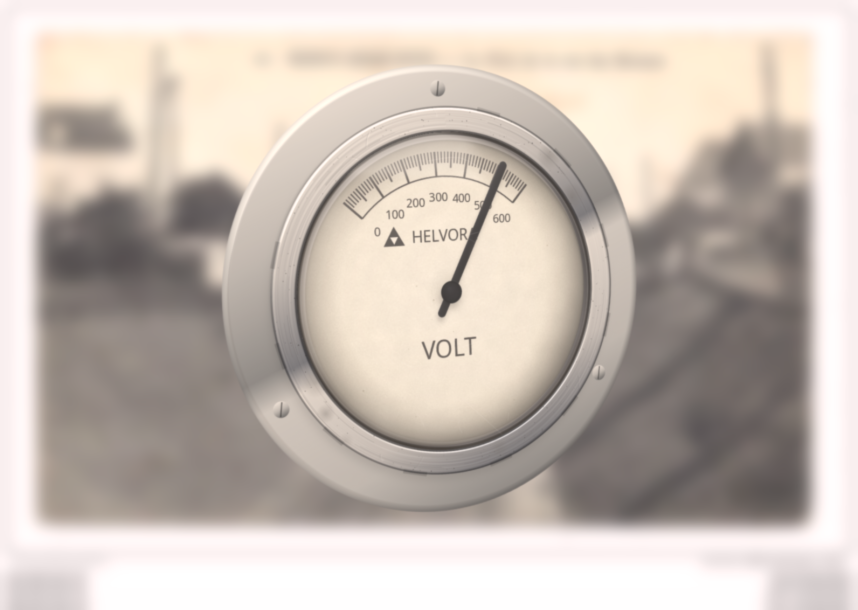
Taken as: value=500 unit=V
